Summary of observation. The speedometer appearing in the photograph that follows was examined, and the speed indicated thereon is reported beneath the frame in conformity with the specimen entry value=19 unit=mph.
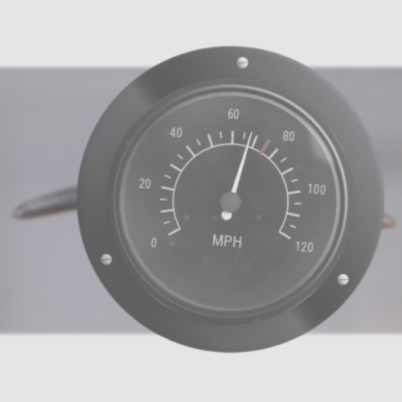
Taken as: value=67.5 unit=mph
